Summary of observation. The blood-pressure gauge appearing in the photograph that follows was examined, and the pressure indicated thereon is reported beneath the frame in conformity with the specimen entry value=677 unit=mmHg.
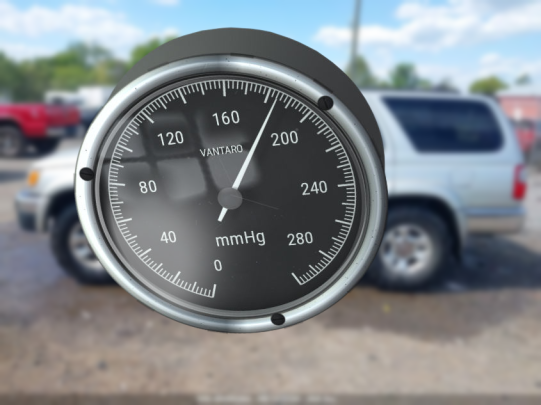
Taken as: value=184 unit=mmHg
